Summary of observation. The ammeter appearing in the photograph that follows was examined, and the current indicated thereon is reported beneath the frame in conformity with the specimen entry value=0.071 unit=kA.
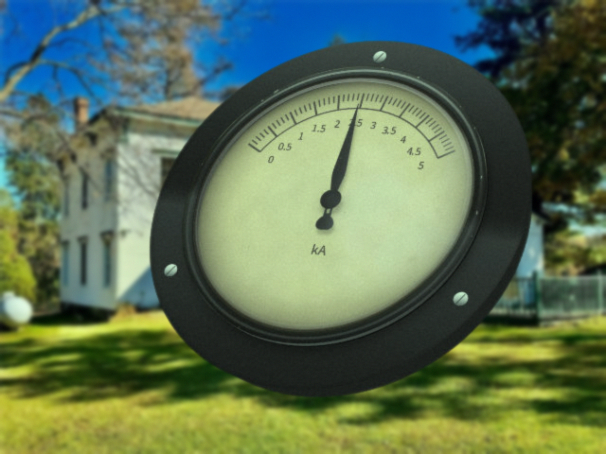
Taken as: value=2.5 unit=kA
